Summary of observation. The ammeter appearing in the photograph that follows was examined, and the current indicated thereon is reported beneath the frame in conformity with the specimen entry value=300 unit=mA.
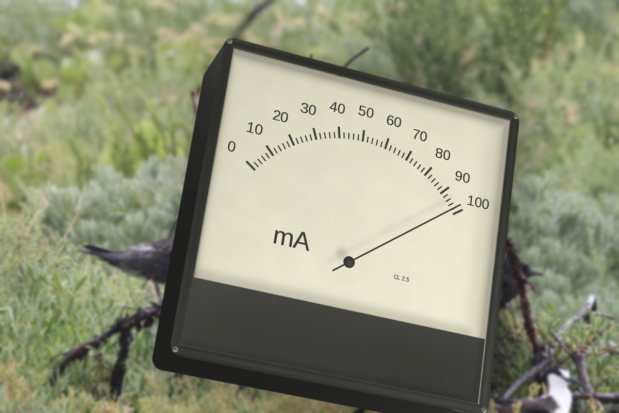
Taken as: value=98 unit=mA
